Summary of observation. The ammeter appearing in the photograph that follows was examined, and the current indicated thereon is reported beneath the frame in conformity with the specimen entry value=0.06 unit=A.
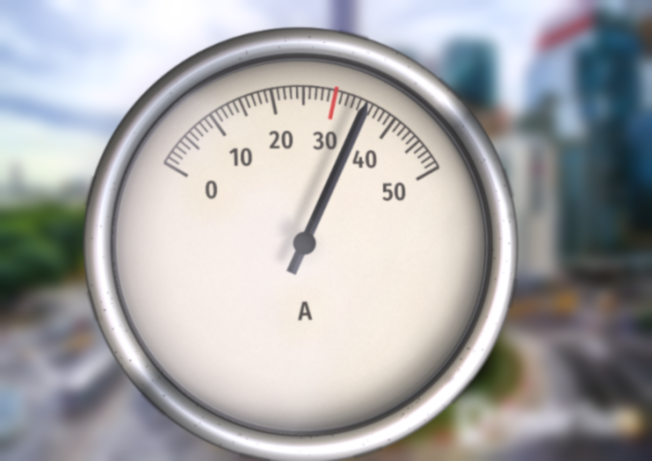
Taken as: value=35 unit=A
